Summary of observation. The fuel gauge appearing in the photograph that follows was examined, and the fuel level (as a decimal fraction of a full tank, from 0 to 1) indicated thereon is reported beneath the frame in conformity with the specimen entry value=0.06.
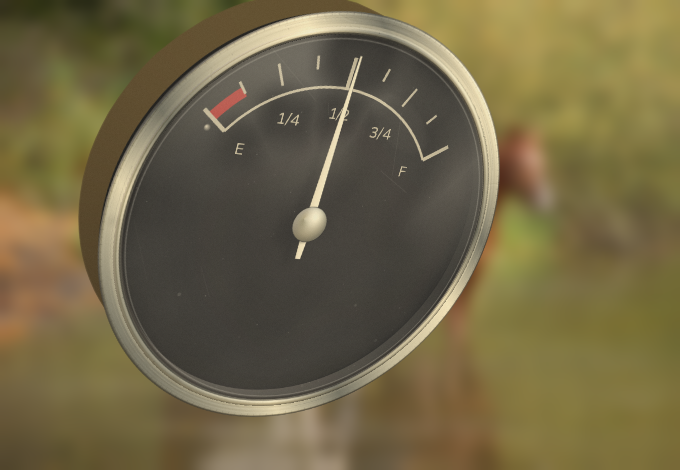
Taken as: value=0.5
